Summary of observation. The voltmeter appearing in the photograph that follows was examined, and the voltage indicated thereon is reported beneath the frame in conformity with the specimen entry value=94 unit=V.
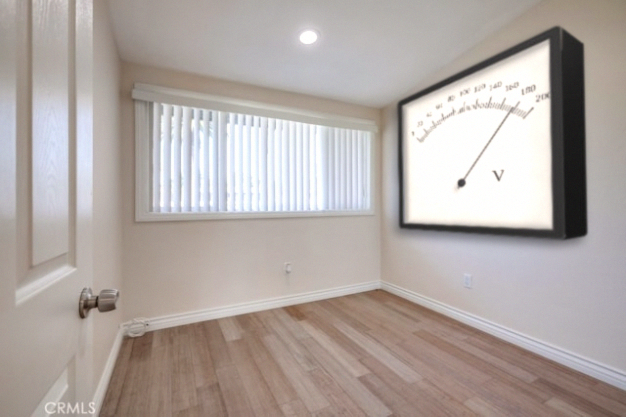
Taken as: value=180 unit=V
